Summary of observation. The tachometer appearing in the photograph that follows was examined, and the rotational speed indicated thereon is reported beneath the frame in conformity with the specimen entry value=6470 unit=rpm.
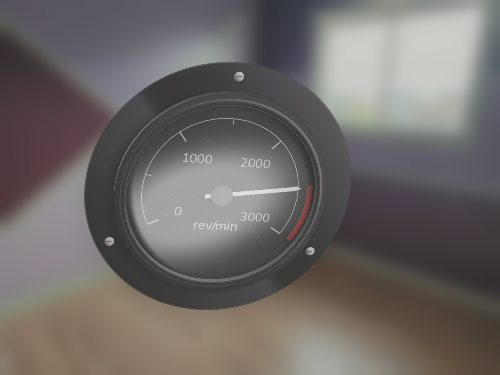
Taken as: value=2500 unit=rpm
